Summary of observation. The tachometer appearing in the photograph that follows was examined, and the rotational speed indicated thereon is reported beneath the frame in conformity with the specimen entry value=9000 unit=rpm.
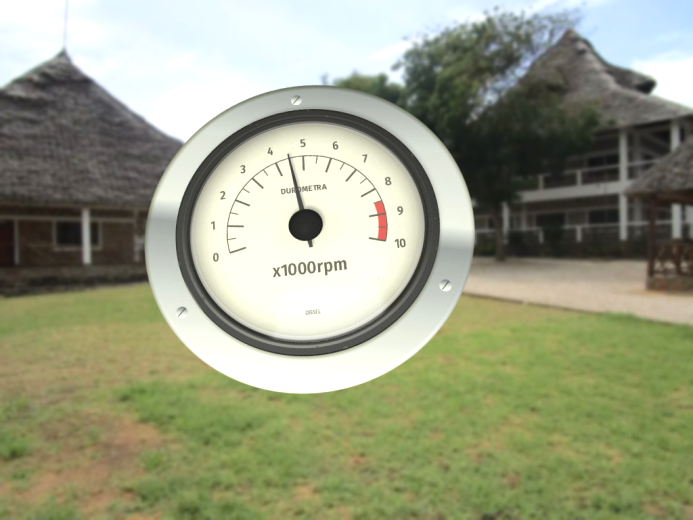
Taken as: value=4500 unit=rpm
